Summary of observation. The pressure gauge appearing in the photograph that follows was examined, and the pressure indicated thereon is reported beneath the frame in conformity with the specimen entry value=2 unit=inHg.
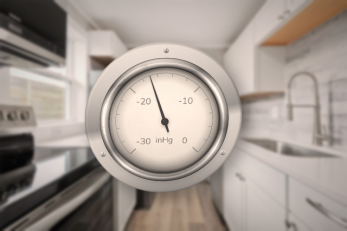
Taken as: value=-17 unit=inHg
